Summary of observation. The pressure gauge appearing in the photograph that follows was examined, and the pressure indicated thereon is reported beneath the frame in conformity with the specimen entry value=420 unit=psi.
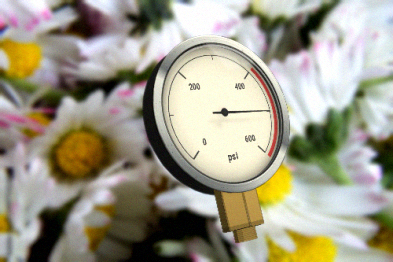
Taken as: value=500 unit=psi
